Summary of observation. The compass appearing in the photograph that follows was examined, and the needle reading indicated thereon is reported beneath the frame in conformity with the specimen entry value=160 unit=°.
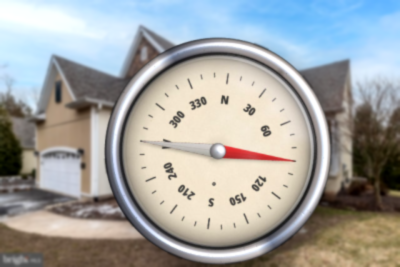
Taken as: value=90 unit=°
